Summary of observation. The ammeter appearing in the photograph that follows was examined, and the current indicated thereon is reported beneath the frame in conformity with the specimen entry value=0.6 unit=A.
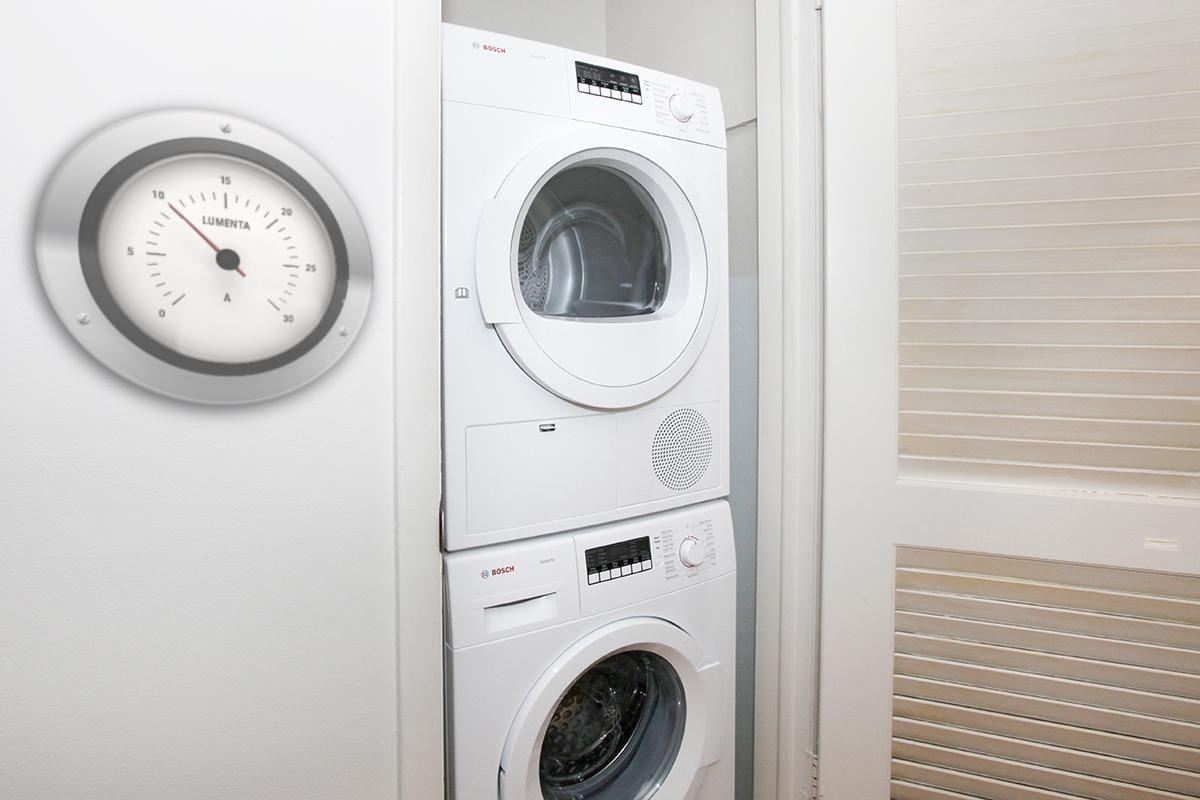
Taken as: value=10 unit=A
